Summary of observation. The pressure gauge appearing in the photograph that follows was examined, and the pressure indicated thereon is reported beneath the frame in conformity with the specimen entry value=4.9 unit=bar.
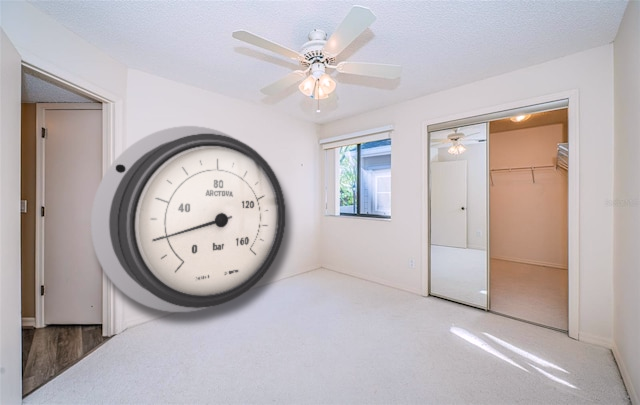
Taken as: value=20 unit=bar
